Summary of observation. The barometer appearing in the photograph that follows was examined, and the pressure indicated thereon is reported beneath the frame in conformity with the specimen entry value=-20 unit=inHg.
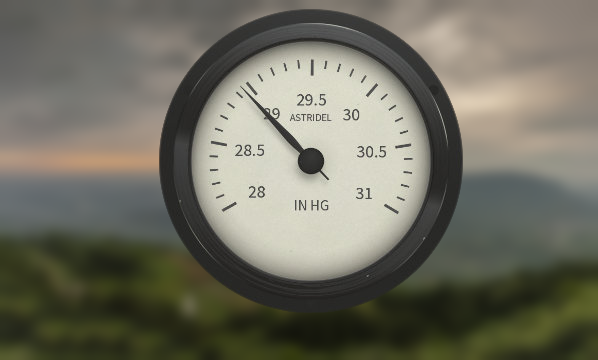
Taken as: value=28.95 unit=inHg
